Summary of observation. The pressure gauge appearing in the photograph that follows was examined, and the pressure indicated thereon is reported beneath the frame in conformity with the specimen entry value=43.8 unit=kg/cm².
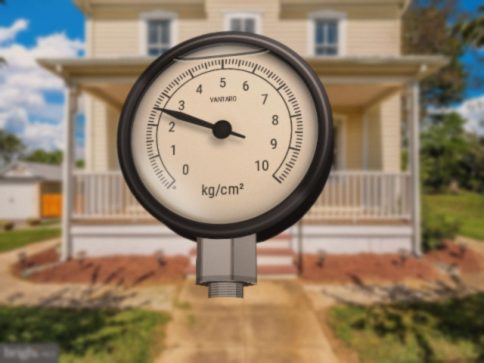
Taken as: value=2.5 unit=kg/cm²
